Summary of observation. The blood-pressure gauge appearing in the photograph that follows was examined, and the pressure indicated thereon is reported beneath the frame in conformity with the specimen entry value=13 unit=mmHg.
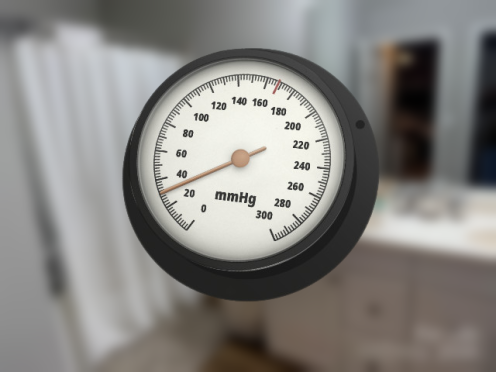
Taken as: value=30 unit=mmHg
